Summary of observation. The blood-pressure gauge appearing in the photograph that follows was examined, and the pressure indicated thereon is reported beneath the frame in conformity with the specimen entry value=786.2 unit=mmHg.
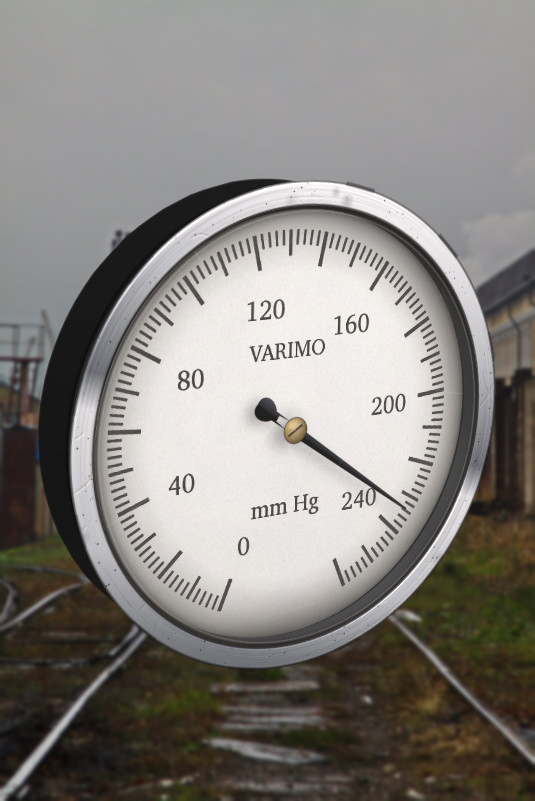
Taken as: value=234 unit=mmHg
